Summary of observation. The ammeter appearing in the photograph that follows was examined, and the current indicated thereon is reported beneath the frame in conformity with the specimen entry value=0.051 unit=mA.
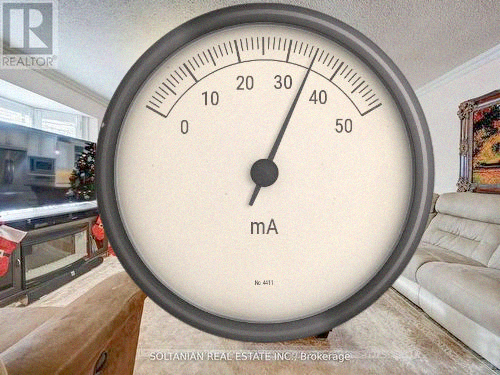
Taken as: value=35 unit=mA
